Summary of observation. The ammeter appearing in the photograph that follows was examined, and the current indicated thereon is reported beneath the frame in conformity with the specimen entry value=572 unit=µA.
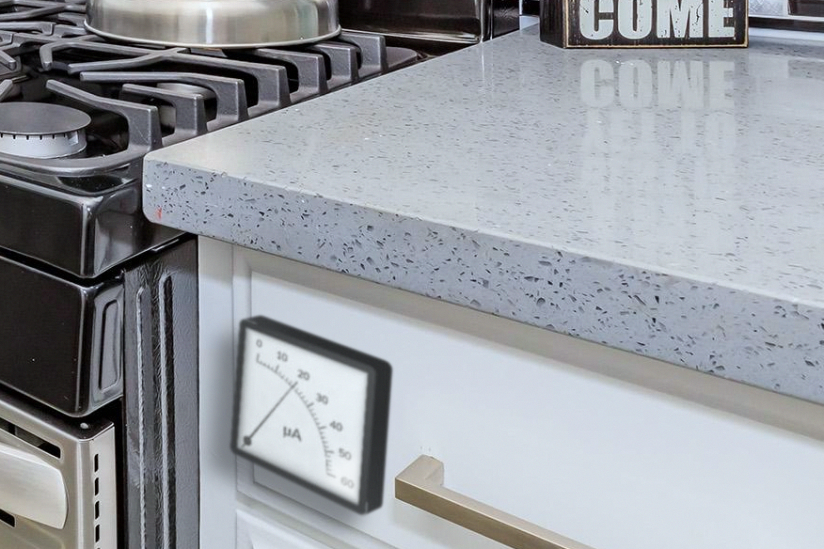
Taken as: value=20 unit=µA
